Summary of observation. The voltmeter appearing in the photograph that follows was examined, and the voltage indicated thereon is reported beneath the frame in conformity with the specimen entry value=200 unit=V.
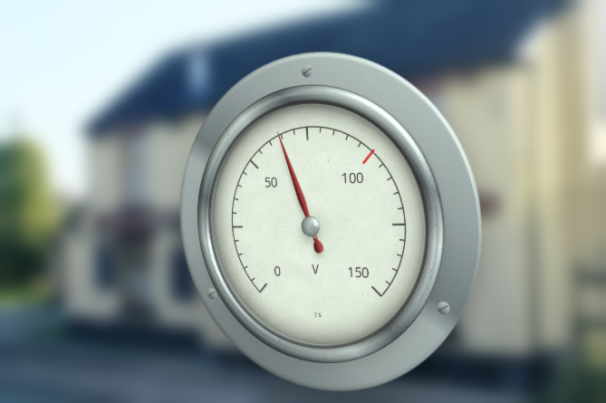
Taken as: value=65 unit=V
